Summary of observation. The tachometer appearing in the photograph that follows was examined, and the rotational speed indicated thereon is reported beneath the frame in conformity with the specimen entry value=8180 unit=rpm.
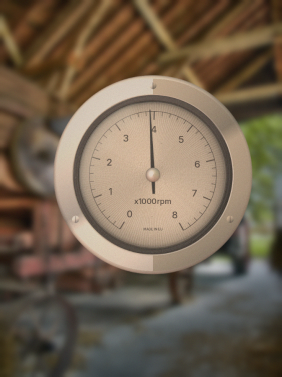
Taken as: value=3900 unit=rpm
